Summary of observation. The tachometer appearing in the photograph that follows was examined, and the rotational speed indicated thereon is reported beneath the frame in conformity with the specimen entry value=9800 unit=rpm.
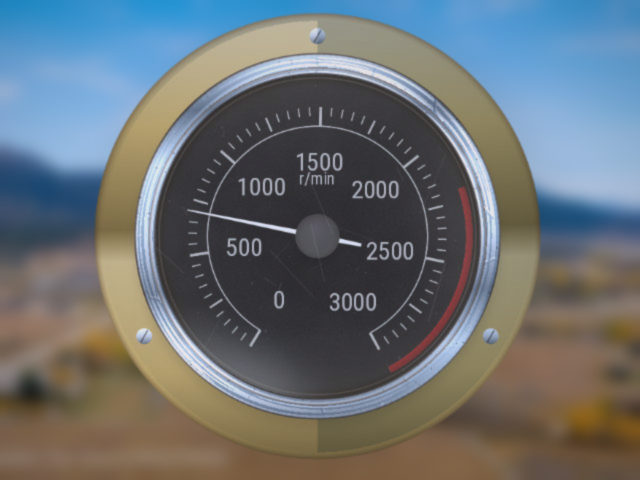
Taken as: value=700 unit=rpm
